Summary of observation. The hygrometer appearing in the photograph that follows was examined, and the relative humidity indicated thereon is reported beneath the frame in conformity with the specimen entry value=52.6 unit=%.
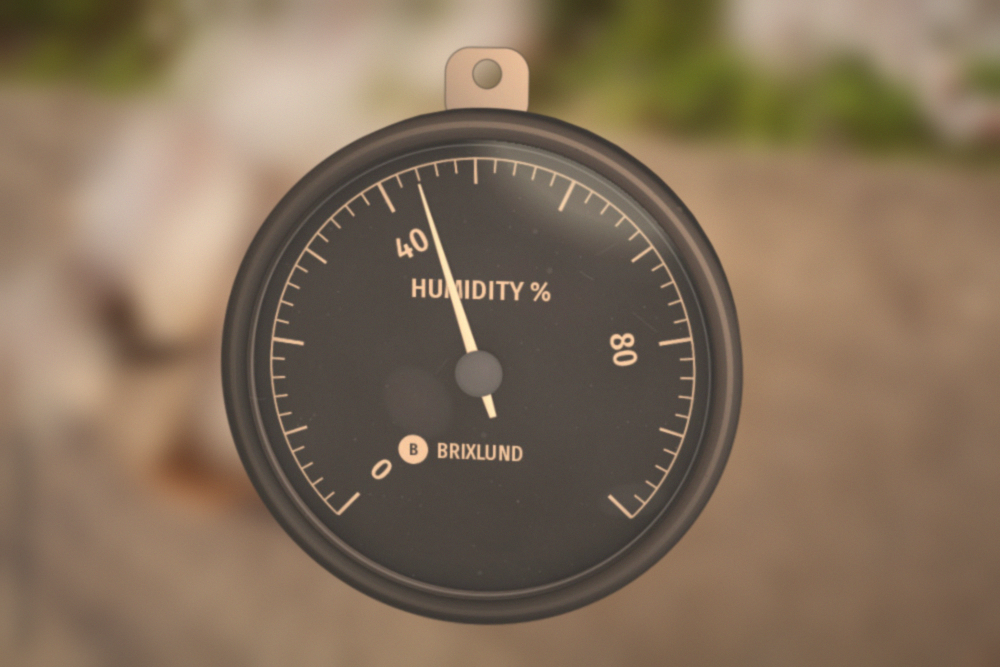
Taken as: value=44 unit=%
